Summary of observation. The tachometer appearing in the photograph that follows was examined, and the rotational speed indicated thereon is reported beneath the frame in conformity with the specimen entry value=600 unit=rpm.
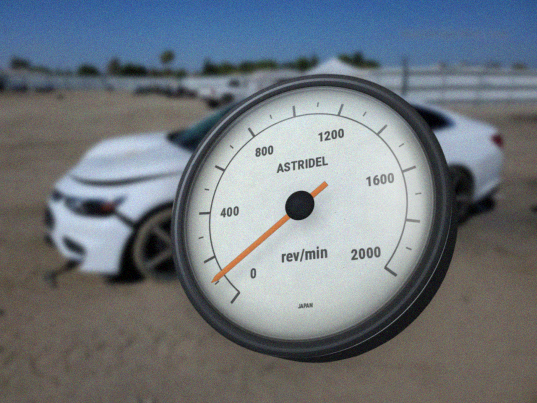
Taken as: value=100 unit=rpm
